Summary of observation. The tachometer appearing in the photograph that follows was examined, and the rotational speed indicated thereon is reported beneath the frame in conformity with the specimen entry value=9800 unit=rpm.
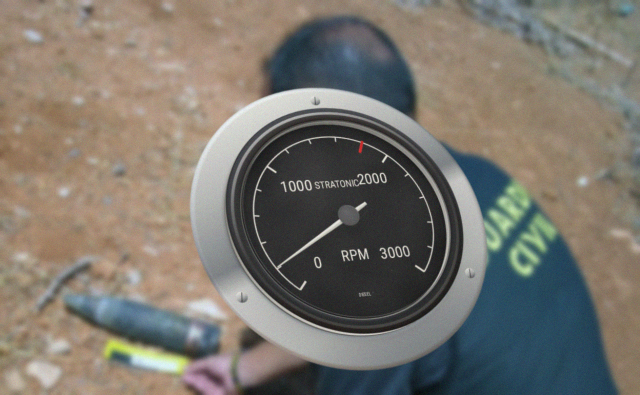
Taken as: value=200 unit=rpm
